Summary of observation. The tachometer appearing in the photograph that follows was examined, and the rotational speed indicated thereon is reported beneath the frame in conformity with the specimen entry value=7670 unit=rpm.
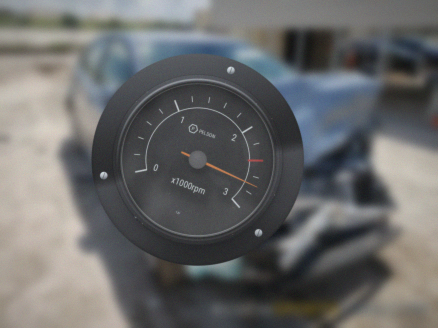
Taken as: value=2700 unit=rpm
